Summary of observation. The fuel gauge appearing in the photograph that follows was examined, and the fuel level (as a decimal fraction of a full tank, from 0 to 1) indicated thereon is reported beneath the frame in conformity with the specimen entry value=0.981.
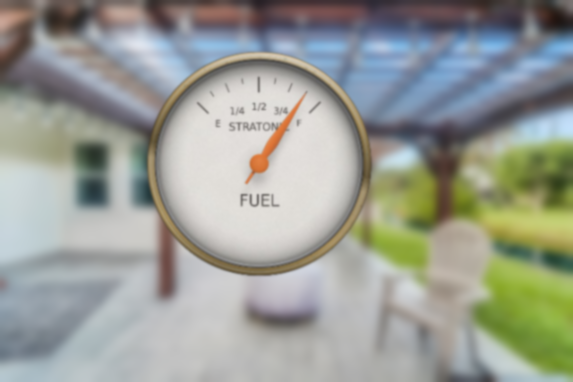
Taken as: value=0.875
